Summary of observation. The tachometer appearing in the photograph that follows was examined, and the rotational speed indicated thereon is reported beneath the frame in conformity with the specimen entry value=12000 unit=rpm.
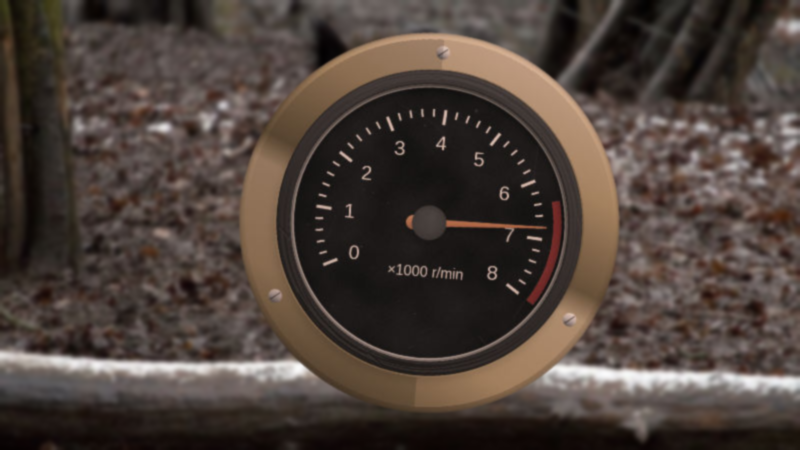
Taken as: value=6800 unit=rpm
